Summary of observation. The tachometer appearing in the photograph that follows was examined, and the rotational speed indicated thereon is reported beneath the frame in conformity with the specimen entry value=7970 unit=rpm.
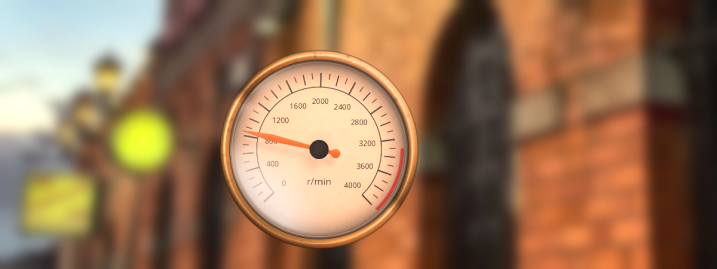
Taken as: value=850 unit=rpm
